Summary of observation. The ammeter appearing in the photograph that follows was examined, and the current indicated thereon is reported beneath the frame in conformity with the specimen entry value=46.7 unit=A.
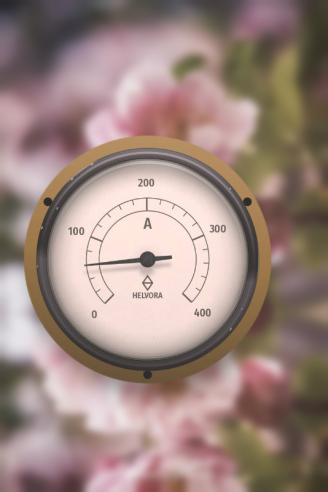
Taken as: value=60 unit=A
